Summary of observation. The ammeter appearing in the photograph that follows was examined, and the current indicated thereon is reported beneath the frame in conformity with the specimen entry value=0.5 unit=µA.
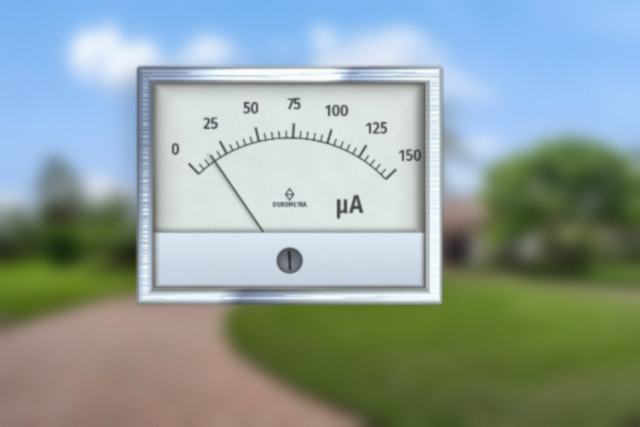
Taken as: value=15 unit=µA
